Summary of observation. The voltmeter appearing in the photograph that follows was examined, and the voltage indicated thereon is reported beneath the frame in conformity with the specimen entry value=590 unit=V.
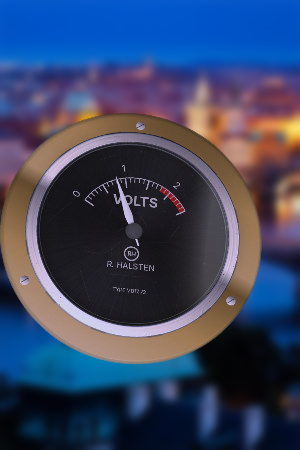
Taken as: value=0.8 unit=V
